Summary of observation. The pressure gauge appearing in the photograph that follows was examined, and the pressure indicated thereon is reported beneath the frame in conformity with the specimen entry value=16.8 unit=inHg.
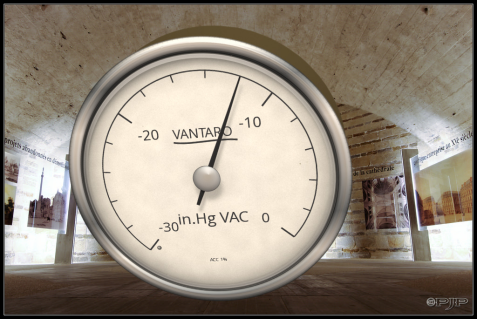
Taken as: value=-12 unit=inHg
